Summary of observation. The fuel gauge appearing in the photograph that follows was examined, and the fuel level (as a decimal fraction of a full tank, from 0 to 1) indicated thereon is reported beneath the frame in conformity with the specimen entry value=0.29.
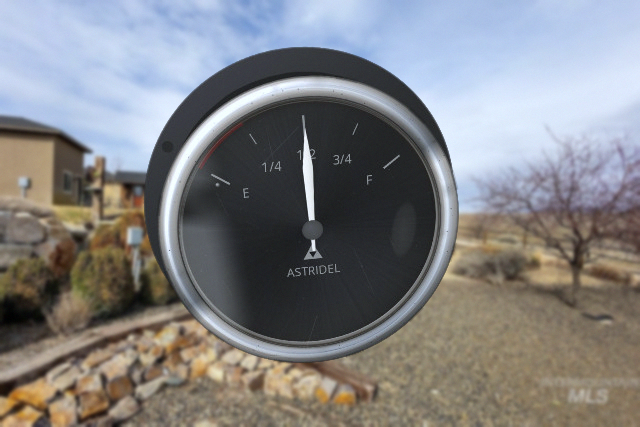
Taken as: value=0.5
